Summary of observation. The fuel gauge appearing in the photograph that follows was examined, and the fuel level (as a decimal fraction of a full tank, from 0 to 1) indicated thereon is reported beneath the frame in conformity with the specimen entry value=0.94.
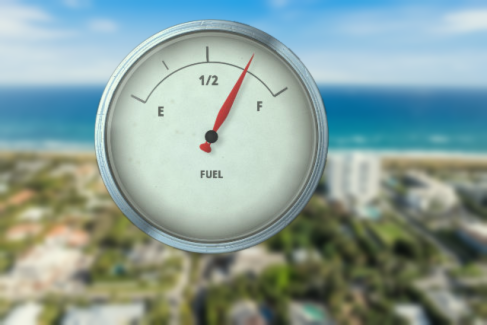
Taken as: value=0.75
